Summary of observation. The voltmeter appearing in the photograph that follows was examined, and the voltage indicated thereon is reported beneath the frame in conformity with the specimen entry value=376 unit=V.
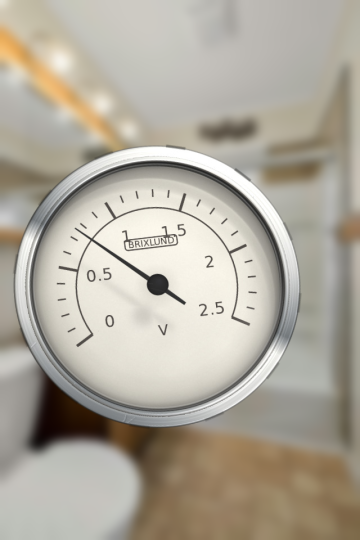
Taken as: value=0.75 unit=V
